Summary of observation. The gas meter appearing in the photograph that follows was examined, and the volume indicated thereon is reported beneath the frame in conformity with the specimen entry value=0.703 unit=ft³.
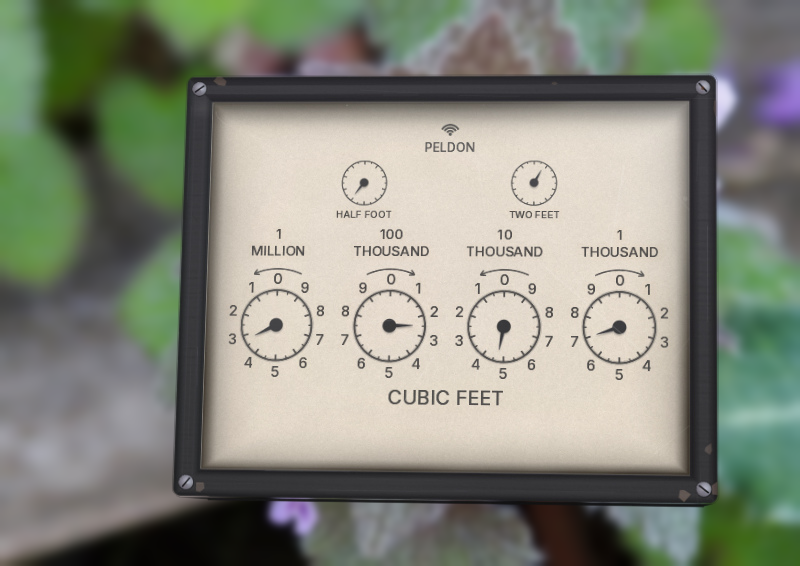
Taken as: value=324700 unit=ft³
